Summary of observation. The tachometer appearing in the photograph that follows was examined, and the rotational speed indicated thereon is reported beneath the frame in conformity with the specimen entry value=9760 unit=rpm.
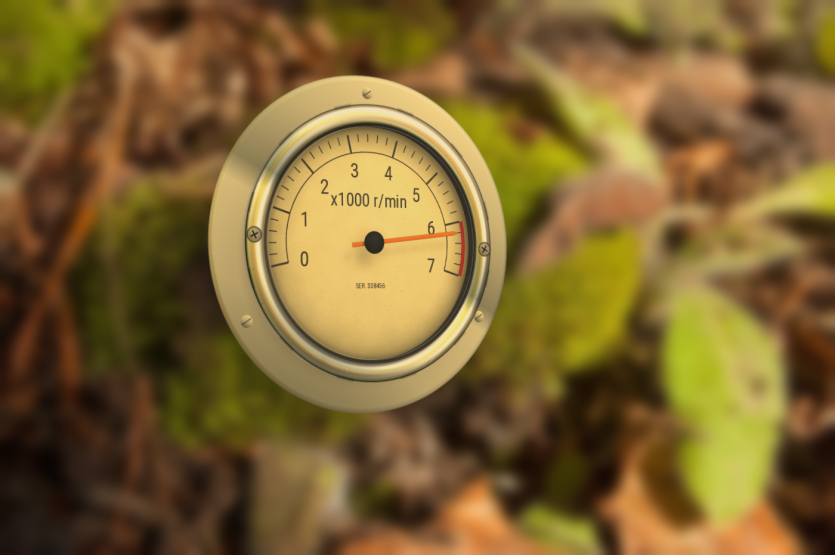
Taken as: value=6200 unit=rpm
